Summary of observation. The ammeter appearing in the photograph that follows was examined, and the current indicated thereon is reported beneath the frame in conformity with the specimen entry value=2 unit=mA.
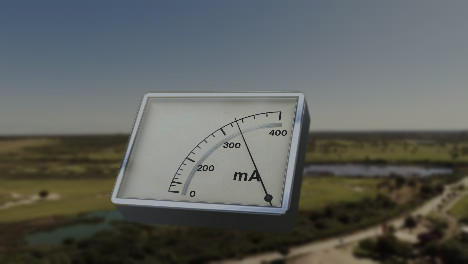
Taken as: value=330 unit=mA
